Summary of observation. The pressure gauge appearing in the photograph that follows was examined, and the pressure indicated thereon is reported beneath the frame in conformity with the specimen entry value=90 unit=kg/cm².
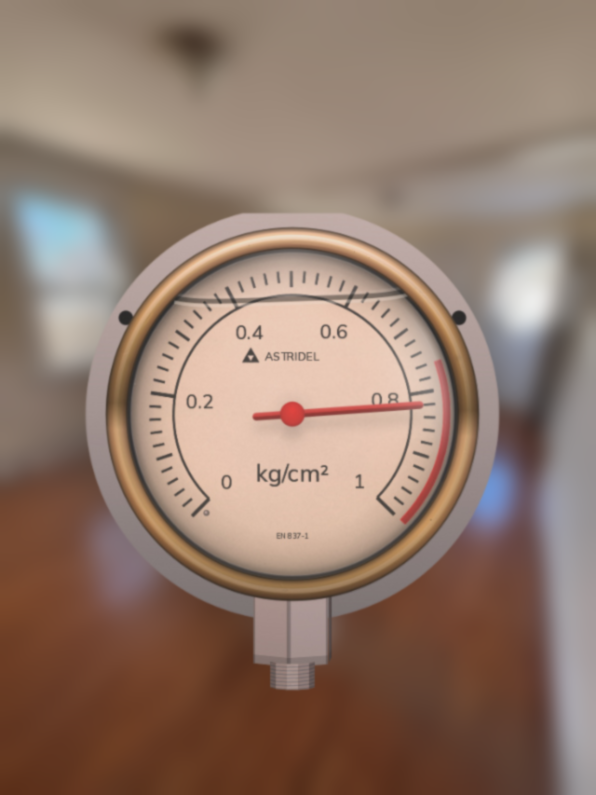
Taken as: value=0.82 unit=kg/cm²
